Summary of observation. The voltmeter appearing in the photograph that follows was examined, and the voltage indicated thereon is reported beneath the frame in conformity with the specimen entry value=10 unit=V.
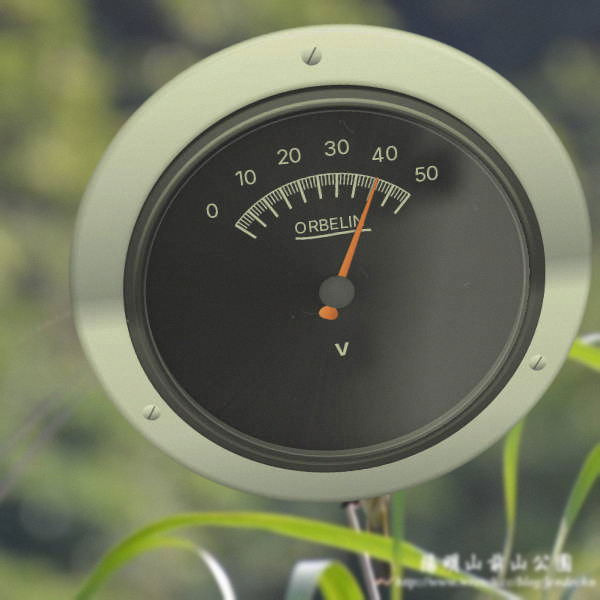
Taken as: value=40 unit=V
